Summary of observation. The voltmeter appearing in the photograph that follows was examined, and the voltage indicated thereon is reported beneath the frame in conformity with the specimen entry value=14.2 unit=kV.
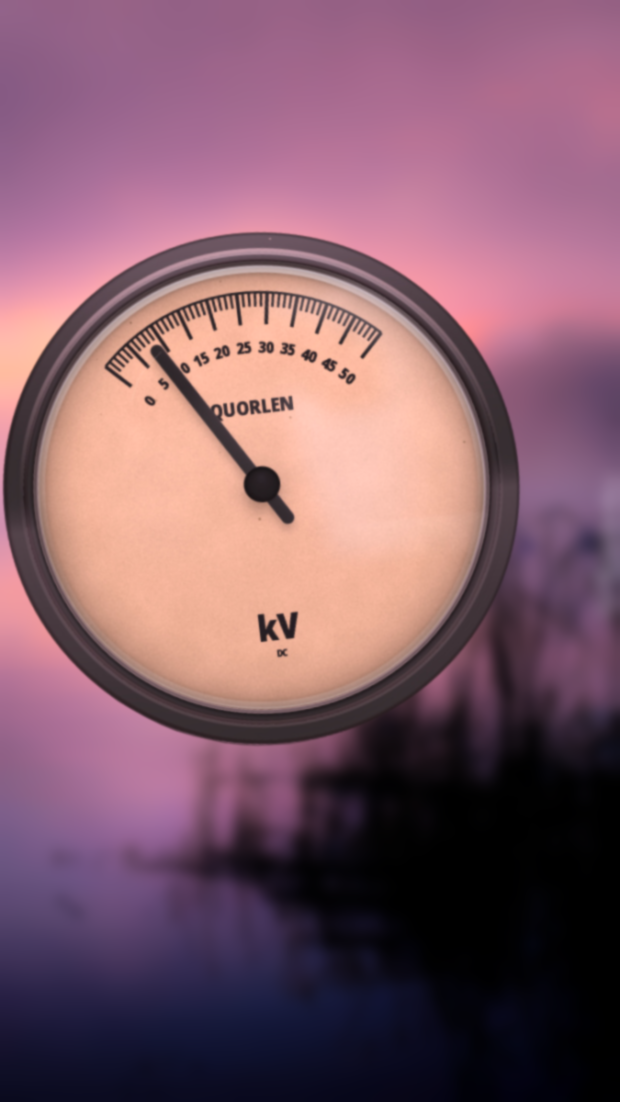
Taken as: value=8 unit=kV
